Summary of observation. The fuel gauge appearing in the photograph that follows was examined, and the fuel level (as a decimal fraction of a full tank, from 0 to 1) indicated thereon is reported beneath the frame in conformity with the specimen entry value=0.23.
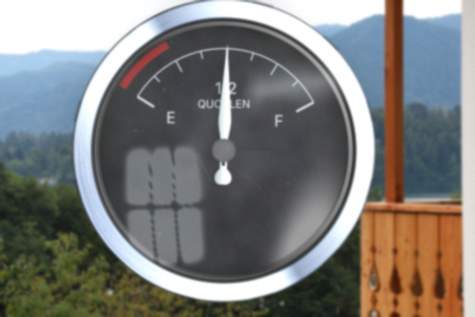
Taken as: value=0.5
